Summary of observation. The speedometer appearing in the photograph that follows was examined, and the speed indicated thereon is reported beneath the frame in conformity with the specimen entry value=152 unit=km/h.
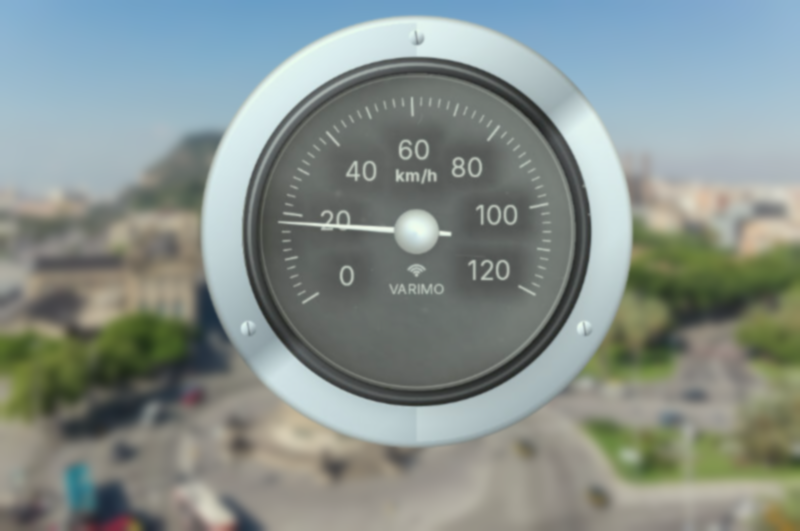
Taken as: value=18 unit=km/h
